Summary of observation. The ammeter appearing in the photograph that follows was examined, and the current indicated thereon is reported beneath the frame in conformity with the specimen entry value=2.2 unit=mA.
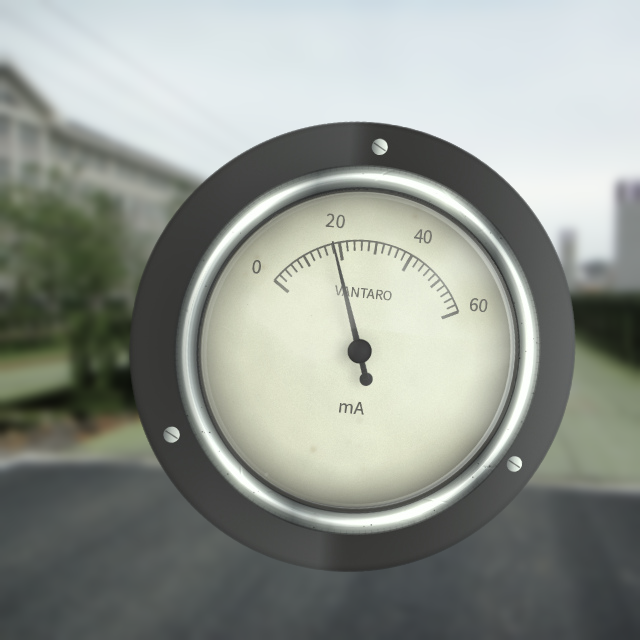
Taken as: value=18 unit=mA
